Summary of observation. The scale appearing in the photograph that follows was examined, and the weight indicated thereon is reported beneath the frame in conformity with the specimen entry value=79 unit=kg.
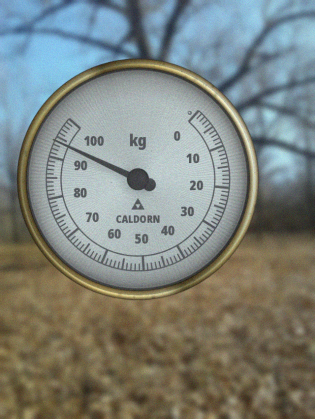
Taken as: value=94 unit=kg
